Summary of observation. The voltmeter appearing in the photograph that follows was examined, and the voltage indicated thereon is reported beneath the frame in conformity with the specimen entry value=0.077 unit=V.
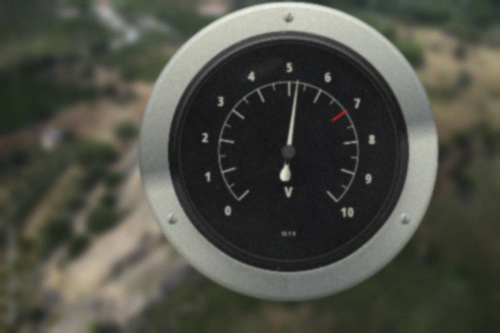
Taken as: value=5.25 unit=V
